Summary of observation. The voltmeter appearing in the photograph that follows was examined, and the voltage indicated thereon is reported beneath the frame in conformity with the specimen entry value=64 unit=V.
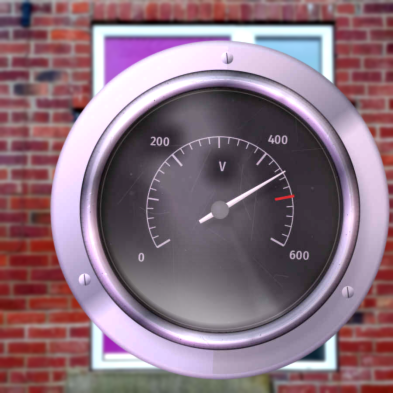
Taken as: value=450 unit=V
